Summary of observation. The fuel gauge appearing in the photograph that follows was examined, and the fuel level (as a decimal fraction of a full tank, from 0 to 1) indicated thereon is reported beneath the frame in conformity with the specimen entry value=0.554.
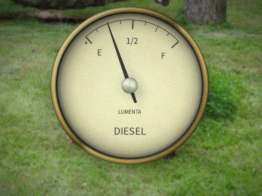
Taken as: value=0.25
